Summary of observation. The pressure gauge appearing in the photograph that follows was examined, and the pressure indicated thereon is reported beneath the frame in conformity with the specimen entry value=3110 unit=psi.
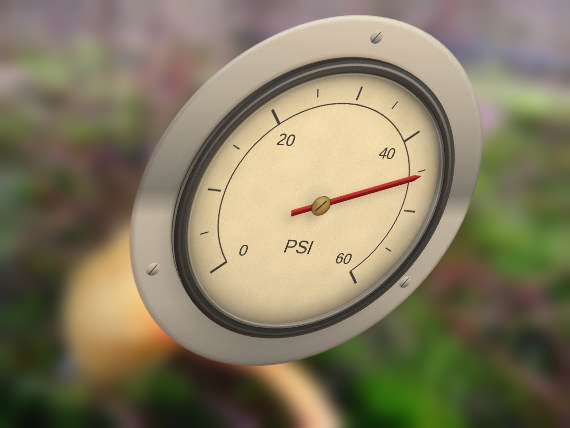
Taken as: value=45 unit=psi
